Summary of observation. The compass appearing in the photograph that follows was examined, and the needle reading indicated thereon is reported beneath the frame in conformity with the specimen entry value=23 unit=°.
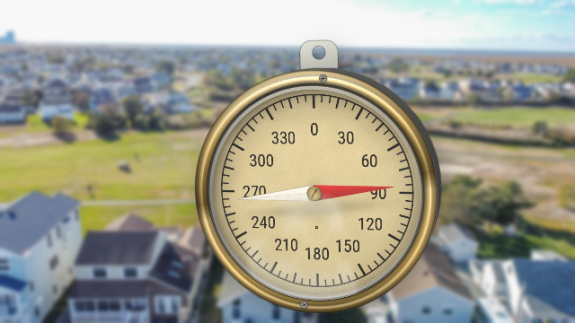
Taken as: value=85 unit=°
